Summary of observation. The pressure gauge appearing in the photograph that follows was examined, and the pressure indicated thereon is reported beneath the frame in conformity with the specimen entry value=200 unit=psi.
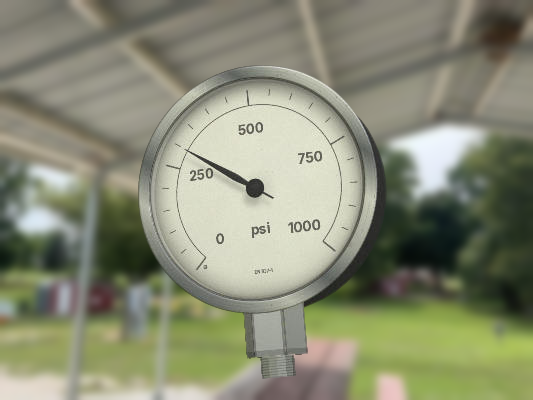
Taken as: value=300 unit=psi
